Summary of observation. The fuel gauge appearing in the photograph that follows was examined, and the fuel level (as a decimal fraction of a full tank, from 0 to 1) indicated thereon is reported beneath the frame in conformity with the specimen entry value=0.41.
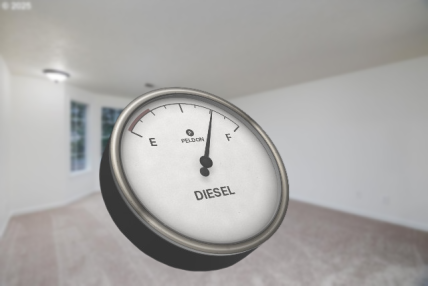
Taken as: value=0.75
